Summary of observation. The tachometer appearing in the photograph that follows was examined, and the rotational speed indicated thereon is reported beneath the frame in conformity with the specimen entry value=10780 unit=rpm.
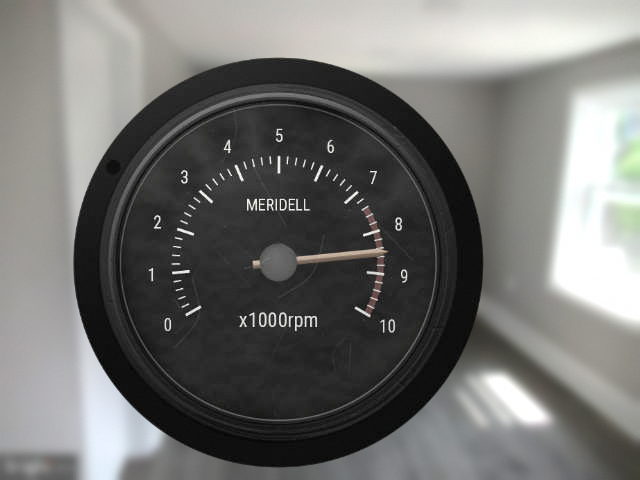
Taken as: value=8500 unit=rpm
